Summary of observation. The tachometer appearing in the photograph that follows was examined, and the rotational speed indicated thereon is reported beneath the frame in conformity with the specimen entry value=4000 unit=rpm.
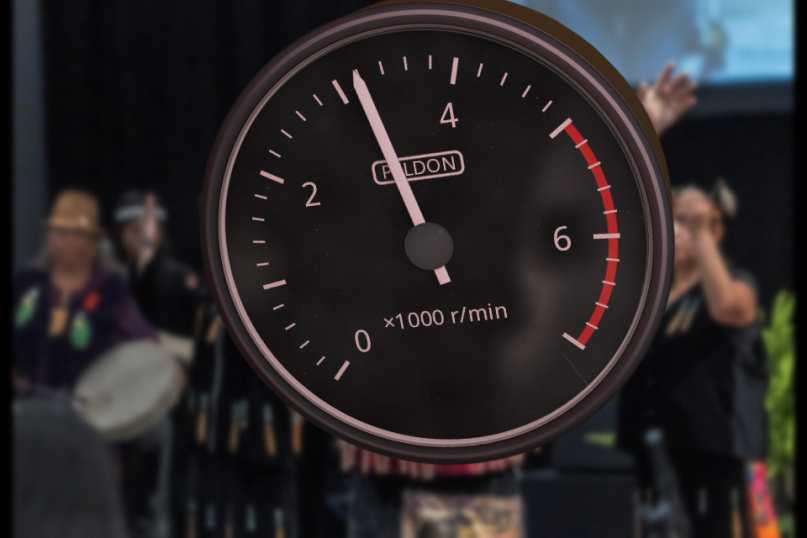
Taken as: value=3200 unit=rpm
